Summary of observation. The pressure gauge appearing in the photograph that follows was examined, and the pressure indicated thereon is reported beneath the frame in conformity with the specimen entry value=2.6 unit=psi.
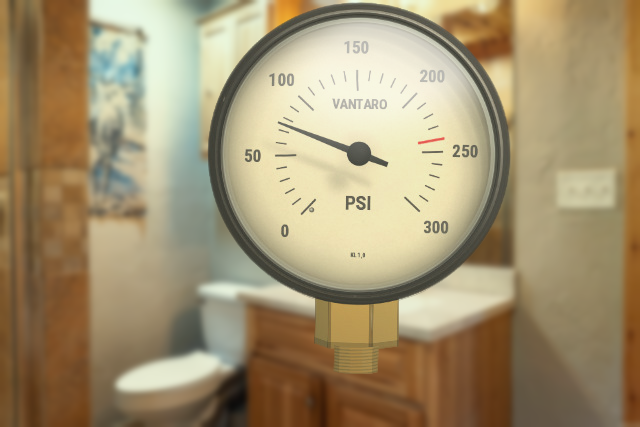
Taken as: value=75 unit=psi
